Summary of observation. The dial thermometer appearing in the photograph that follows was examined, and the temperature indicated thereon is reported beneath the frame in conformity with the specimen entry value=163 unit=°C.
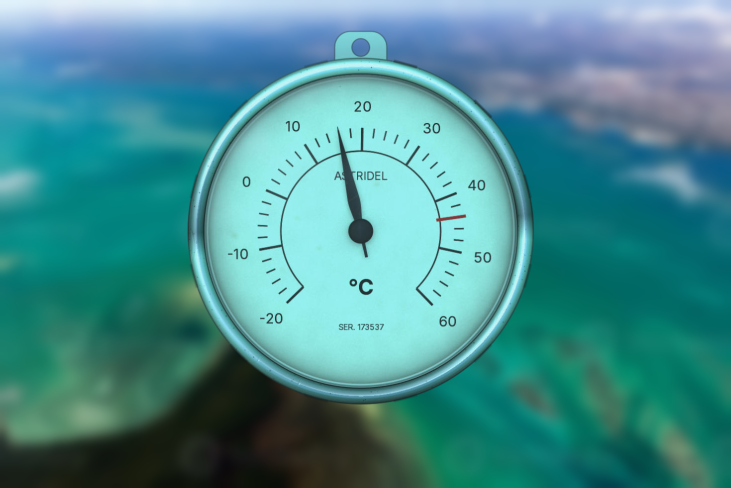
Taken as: value=16 unit=°C
